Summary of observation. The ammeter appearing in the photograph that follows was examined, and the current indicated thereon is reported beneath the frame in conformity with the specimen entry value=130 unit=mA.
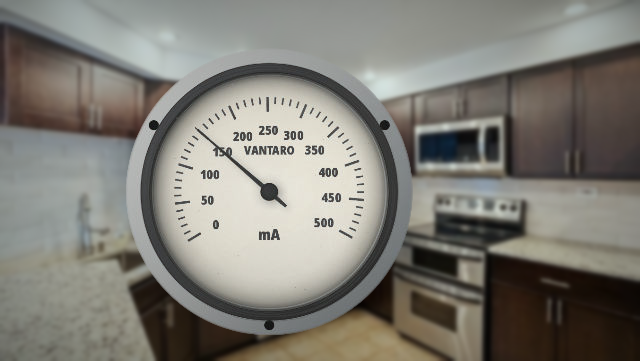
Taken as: value=150 unit=mA
